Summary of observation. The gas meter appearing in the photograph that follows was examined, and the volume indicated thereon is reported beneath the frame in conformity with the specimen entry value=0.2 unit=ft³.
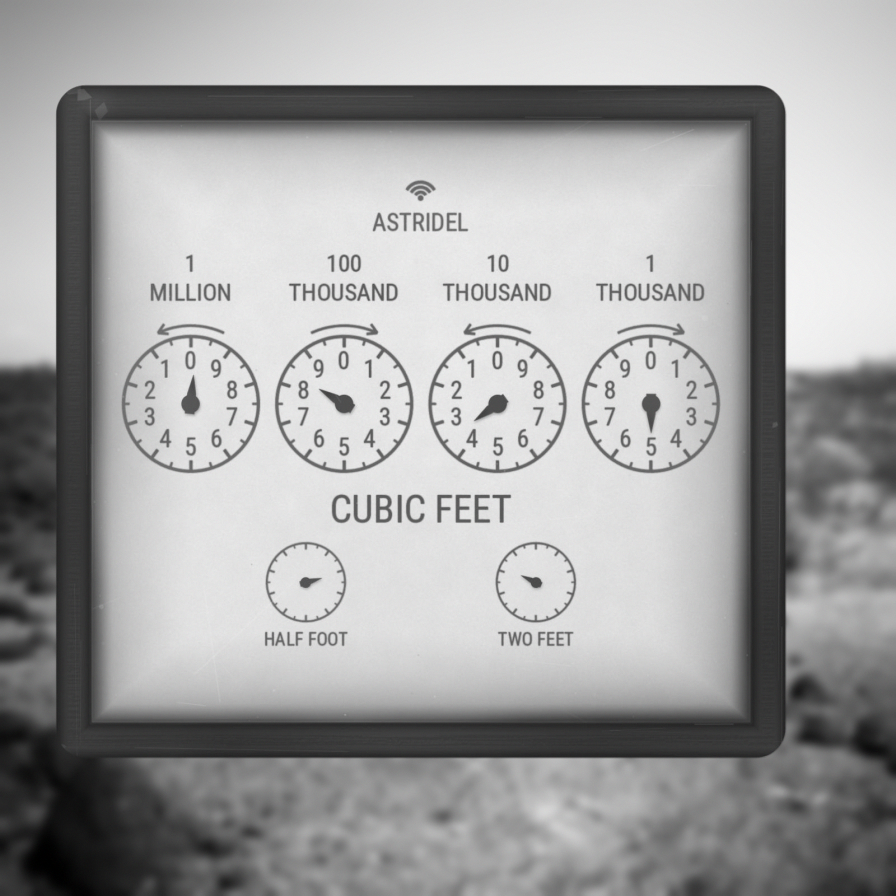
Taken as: value=983500 unit=ft³
